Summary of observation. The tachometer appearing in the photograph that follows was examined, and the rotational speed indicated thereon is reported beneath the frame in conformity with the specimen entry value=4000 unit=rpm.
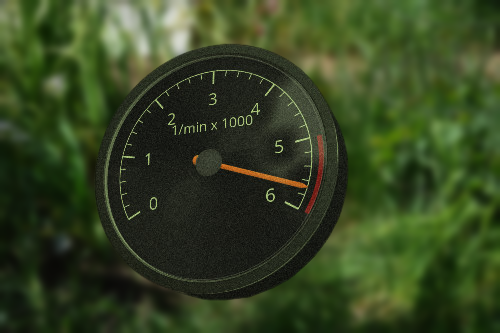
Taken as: value=5700 unit=rpm
